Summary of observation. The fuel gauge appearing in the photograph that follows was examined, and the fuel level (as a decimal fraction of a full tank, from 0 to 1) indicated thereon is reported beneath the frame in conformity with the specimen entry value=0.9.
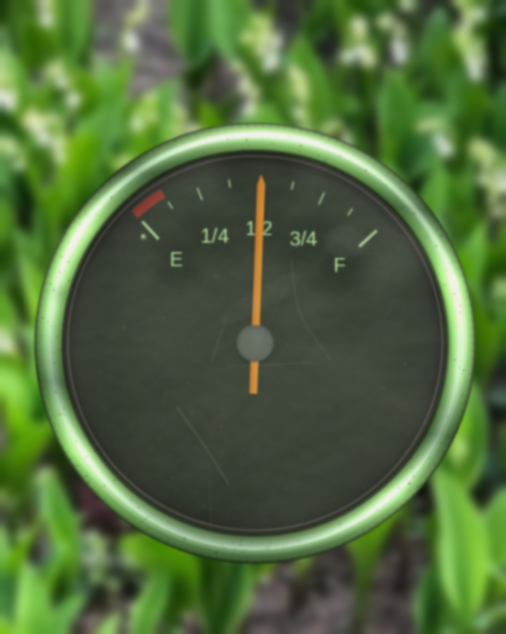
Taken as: value=0.5
